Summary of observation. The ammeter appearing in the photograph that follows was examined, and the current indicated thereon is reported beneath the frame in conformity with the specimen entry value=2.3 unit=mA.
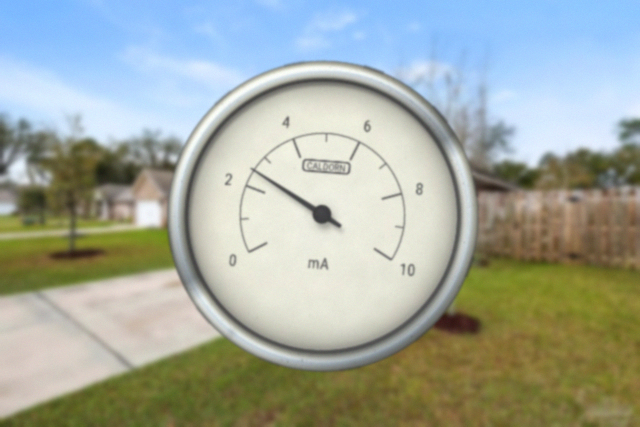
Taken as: value=2.5 unit=mA
